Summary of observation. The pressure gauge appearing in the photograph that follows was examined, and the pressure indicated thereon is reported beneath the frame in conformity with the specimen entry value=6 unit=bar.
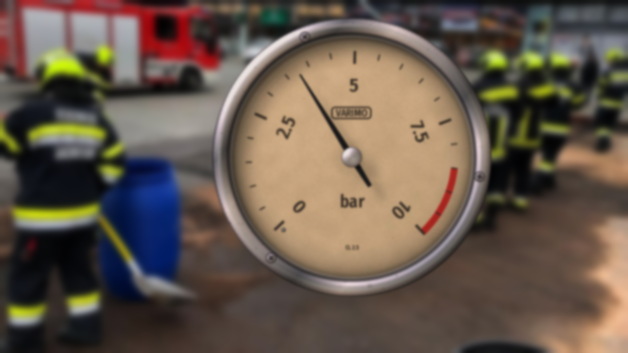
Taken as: value=3.75 unit=bar
